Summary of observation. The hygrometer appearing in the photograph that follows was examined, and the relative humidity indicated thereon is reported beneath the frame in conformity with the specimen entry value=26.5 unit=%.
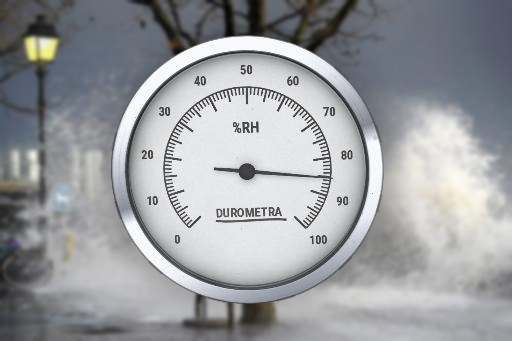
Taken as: value=85 unit=%
